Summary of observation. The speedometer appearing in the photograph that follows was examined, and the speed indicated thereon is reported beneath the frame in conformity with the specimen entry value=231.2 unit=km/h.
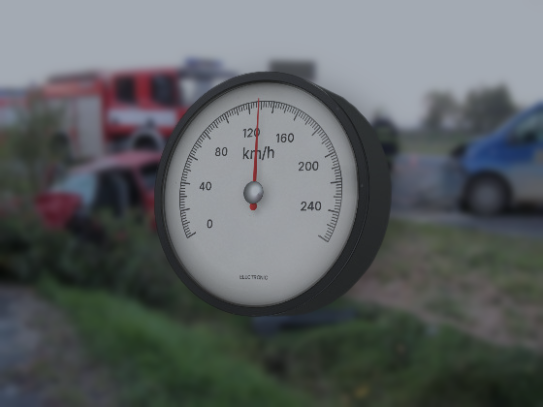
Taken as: value=130 unit=km/h
